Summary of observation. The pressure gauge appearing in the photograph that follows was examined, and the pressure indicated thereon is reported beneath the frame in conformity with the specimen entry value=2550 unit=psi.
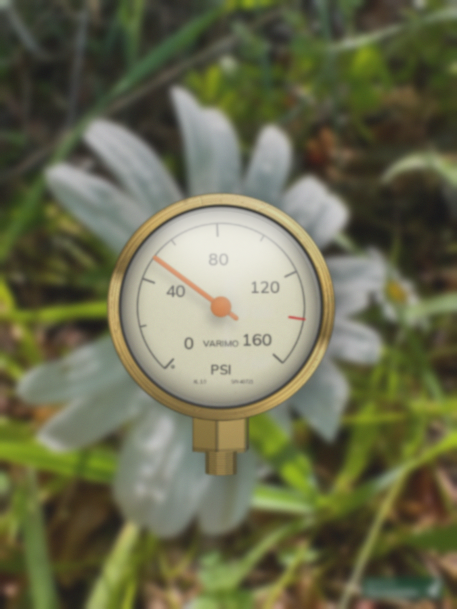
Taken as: value=50 unit=psi
